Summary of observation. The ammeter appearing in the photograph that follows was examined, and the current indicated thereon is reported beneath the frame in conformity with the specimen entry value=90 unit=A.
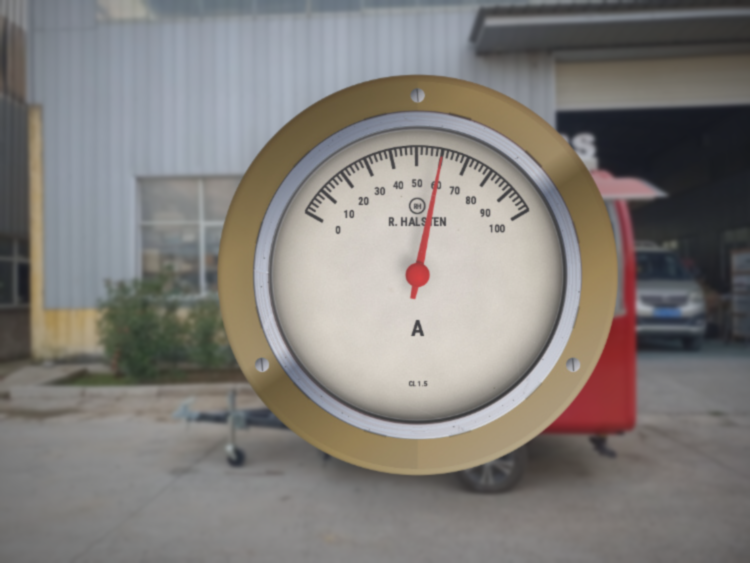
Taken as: value=60 unit=A
